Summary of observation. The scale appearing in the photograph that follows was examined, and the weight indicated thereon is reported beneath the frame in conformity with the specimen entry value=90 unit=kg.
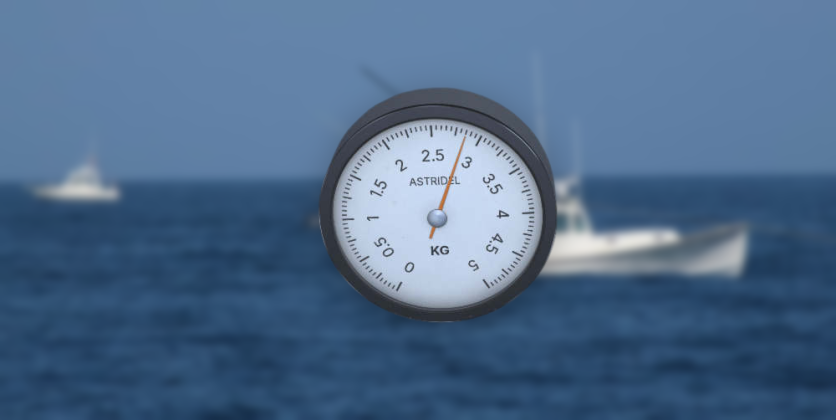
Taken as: value=2.85 unit=kg
